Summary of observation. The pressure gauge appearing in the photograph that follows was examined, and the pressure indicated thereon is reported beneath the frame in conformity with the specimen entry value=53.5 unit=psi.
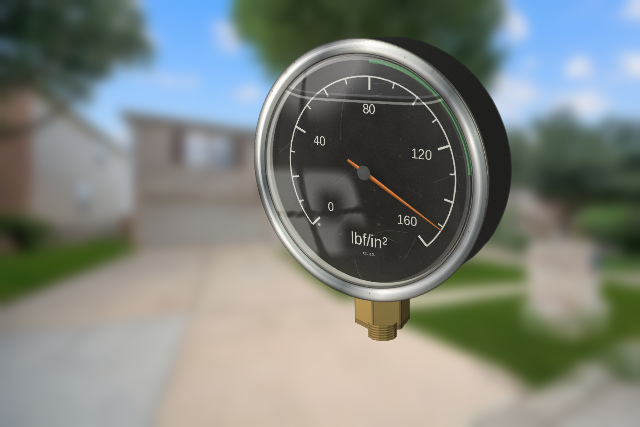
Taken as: value=150 unit=psi
